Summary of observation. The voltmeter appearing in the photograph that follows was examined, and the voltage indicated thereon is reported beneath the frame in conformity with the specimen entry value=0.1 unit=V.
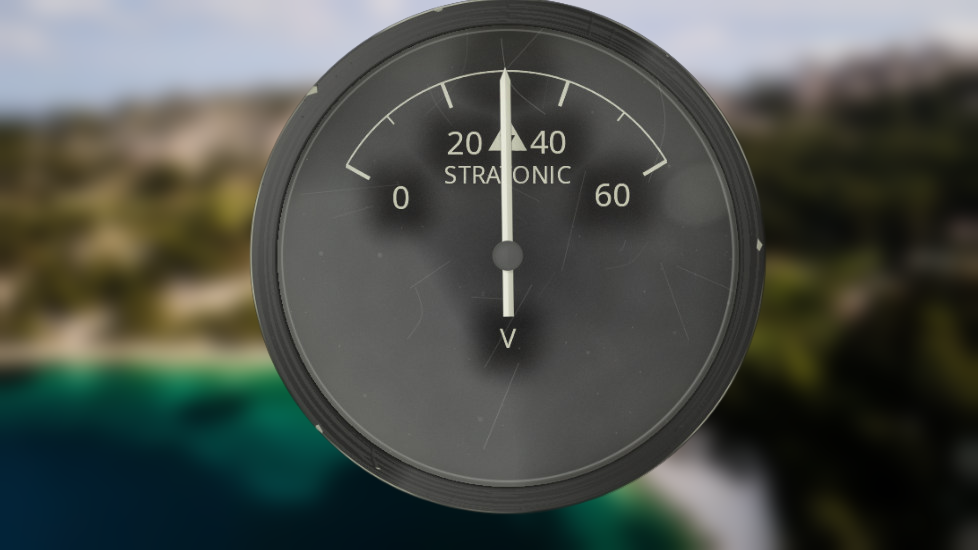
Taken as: value=30 unit=V
